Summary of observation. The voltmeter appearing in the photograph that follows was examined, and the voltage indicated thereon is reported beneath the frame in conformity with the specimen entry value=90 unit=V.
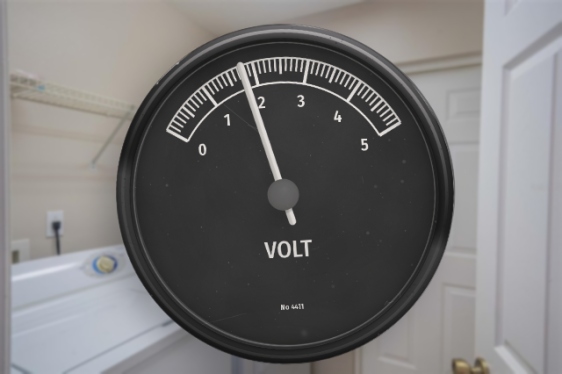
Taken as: value=1.8 unit=V
